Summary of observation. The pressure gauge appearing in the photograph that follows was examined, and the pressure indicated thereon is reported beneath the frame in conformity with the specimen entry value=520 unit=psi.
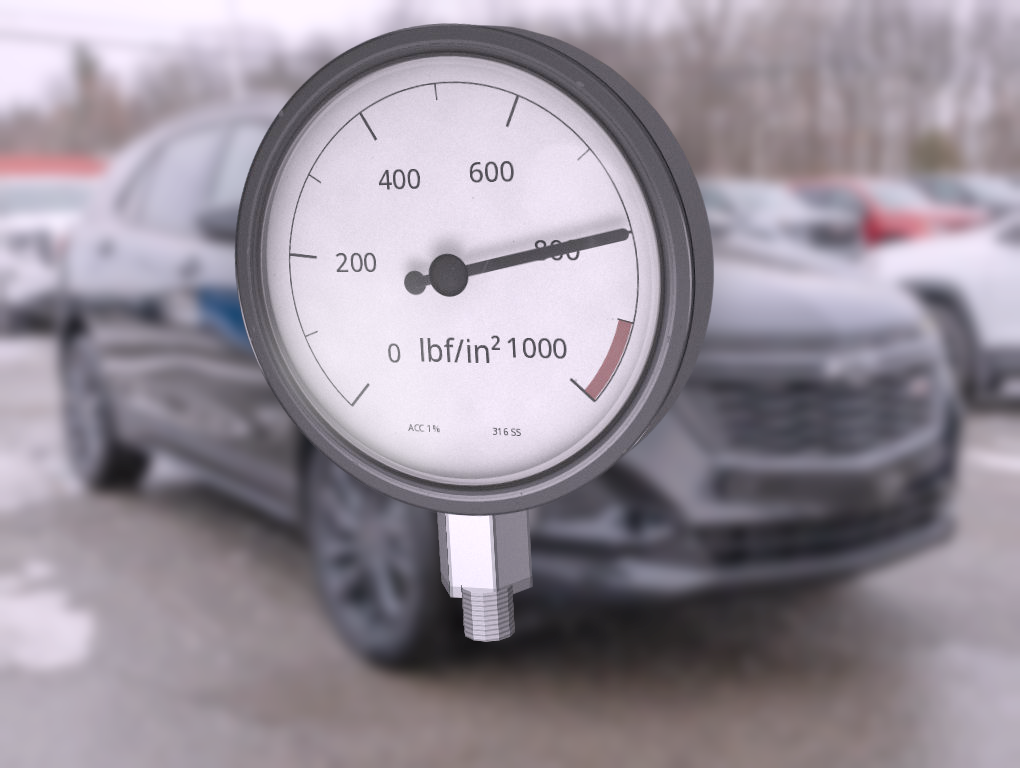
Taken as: value=800 unit=psi
